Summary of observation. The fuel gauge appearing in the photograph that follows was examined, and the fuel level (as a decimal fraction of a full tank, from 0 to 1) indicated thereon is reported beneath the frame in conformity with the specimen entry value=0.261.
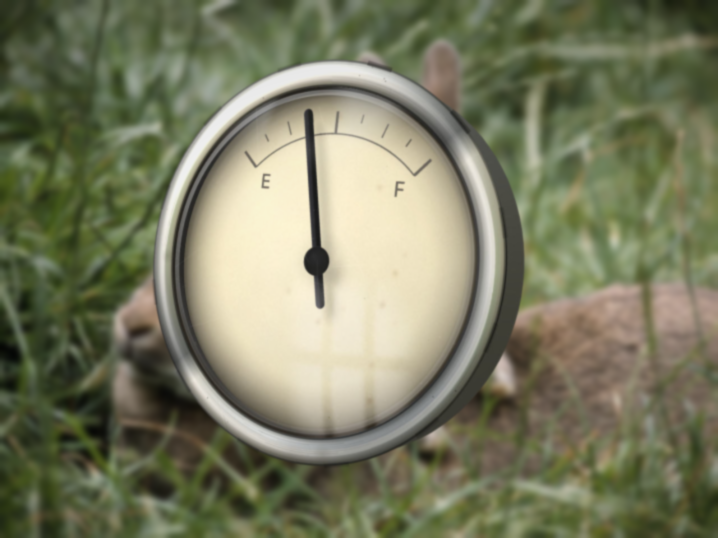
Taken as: value=0.375
